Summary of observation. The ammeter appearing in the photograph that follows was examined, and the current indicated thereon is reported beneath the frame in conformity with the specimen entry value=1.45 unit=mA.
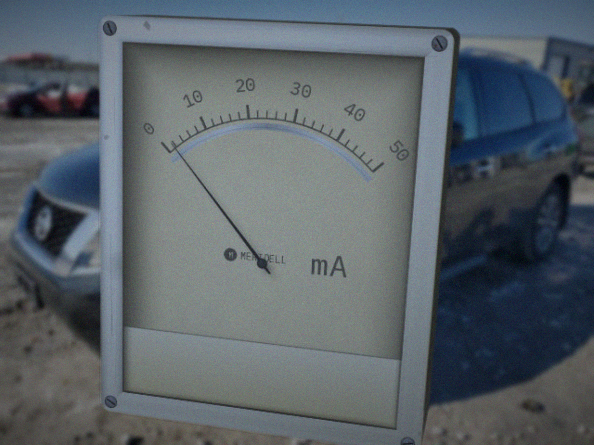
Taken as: value=2 unit=mA
